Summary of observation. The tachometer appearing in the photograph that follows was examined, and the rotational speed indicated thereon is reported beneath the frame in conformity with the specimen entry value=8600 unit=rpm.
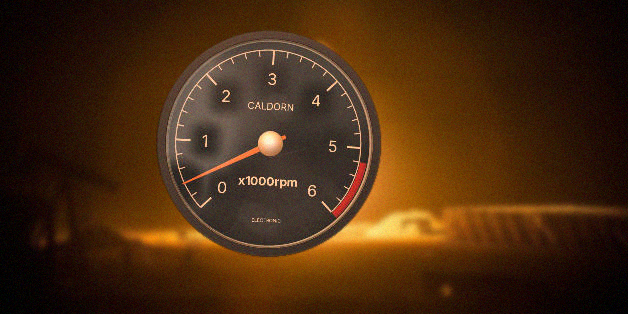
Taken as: value=400 unit=rpm
